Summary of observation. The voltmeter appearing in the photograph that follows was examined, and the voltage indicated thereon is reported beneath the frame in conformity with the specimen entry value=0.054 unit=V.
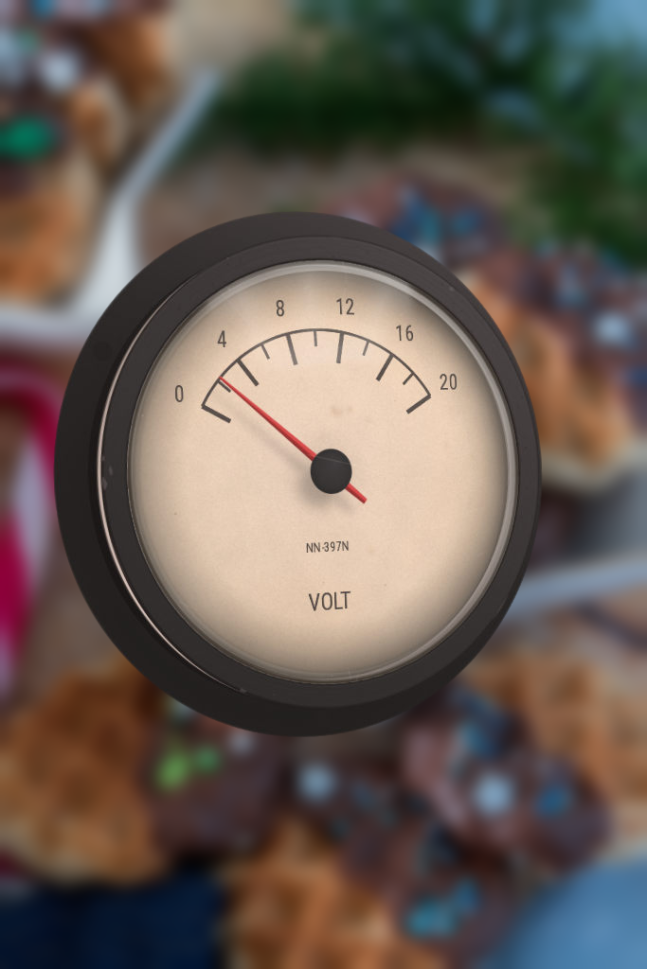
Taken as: value=2 unit=V
